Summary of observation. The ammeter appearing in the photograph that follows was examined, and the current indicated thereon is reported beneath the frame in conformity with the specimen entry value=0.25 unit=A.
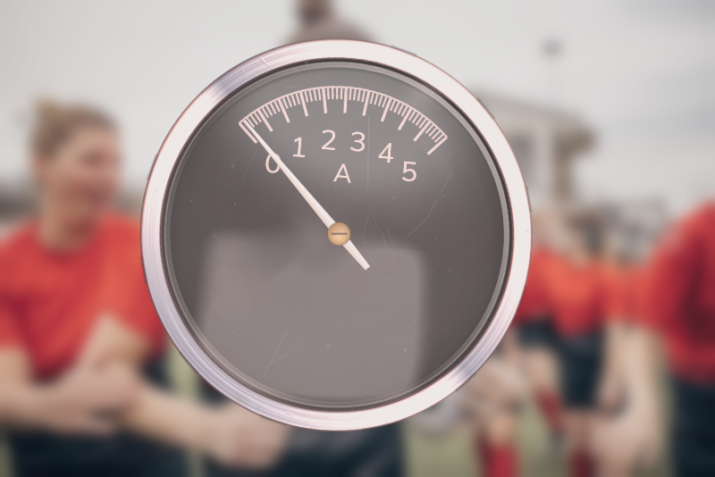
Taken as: value=0.1 unit=A
